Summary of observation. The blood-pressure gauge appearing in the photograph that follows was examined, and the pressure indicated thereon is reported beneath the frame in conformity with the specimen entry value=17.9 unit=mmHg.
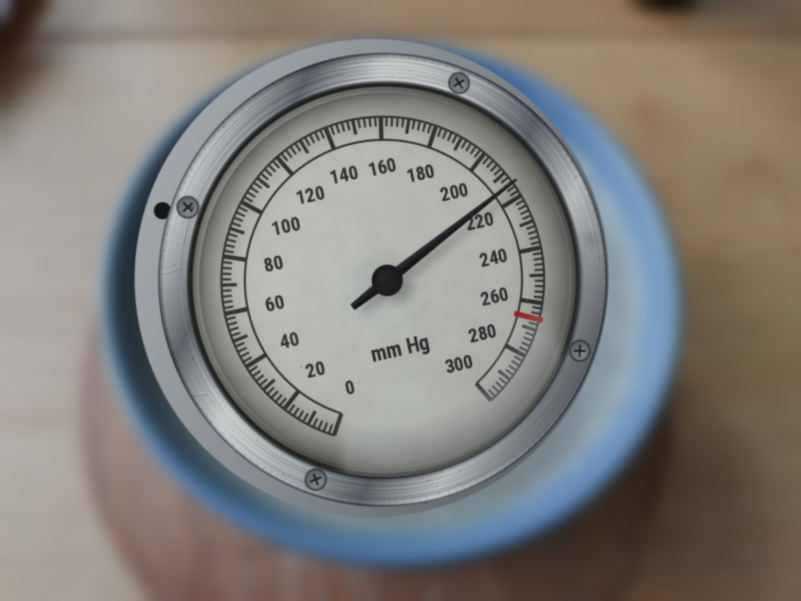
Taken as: value=214 unit=mmHg
